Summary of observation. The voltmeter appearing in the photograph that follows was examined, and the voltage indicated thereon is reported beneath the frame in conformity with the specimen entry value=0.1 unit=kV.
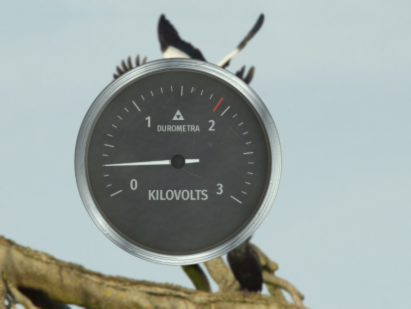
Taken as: value=0.3 unit=kV
